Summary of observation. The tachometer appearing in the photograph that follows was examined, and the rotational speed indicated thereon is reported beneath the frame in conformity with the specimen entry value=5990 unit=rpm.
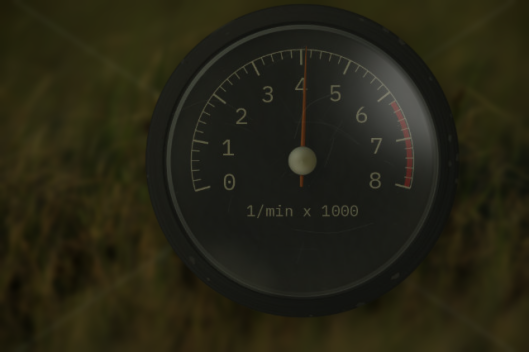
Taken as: value=4100 unit=rpm
